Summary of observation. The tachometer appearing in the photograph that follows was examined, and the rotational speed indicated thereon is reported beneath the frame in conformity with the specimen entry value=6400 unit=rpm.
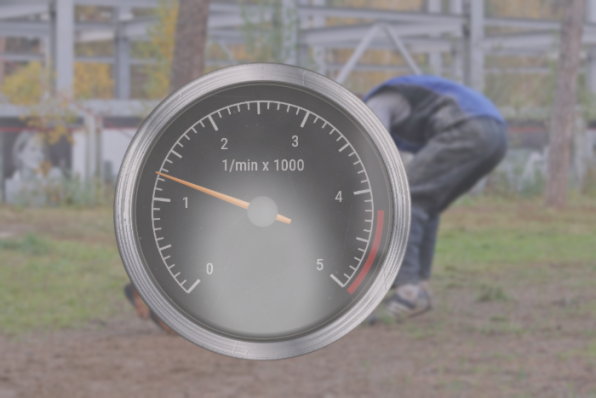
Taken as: value=1250 unit=rpm
